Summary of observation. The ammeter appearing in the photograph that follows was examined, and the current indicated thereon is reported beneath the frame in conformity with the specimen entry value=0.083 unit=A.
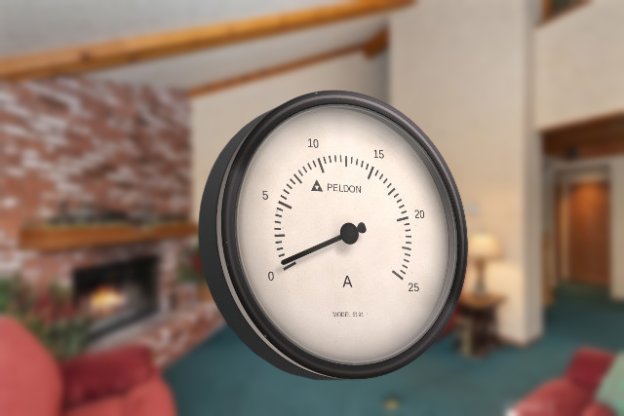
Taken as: value=0.5 unit=A
